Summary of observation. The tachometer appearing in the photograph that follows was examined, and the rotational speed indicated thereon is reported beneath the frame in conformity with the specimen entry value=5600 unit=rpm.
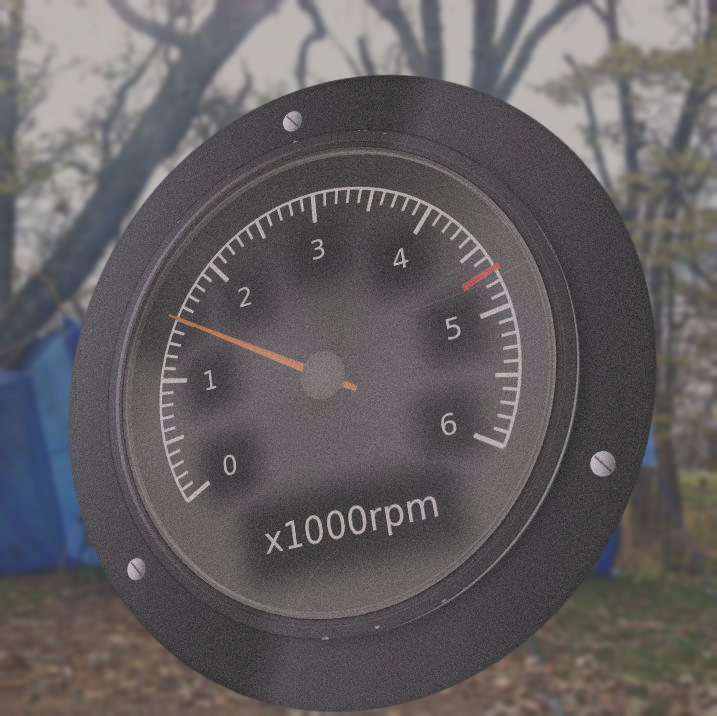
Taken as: value=1500 unit=rpm
